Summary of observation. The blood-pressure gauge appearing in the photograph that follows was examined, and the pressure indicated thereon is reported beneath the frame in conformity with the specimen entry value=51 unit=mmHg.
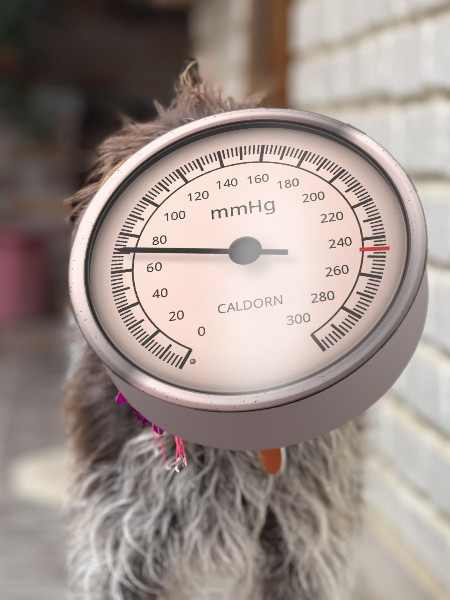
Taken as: value=70 unit=mmHg
